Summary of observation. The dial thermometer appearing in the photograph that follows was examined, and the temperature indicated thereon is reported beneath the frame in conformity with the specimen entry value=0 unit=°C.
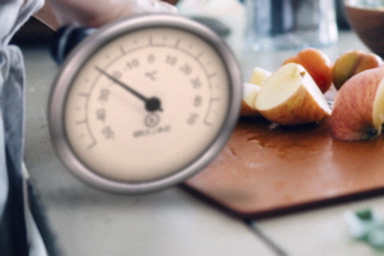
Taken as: value=-20 unit=°C
